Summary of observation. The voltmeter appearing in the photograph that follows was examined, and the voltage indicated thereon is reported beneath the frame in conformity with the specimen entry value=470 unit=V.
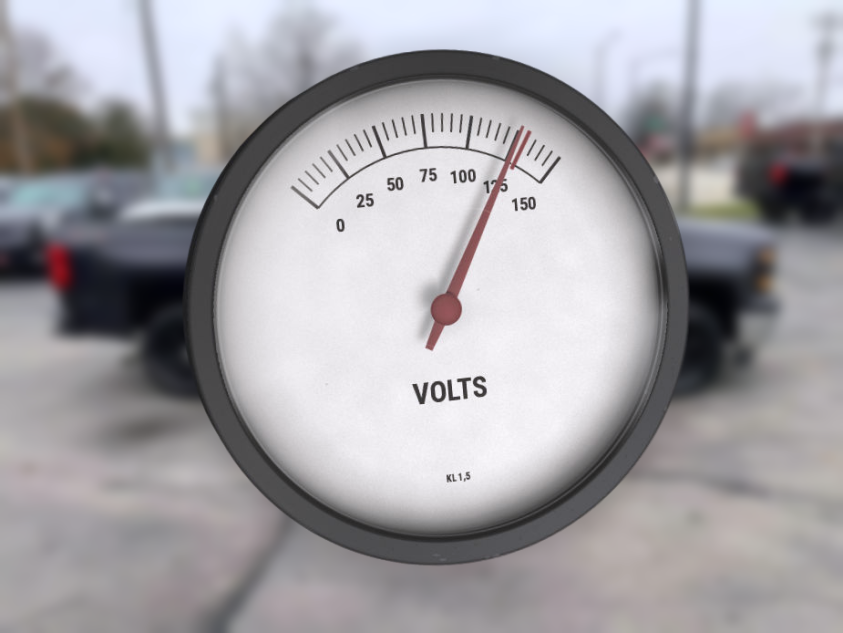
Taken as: value=125 unit=V
